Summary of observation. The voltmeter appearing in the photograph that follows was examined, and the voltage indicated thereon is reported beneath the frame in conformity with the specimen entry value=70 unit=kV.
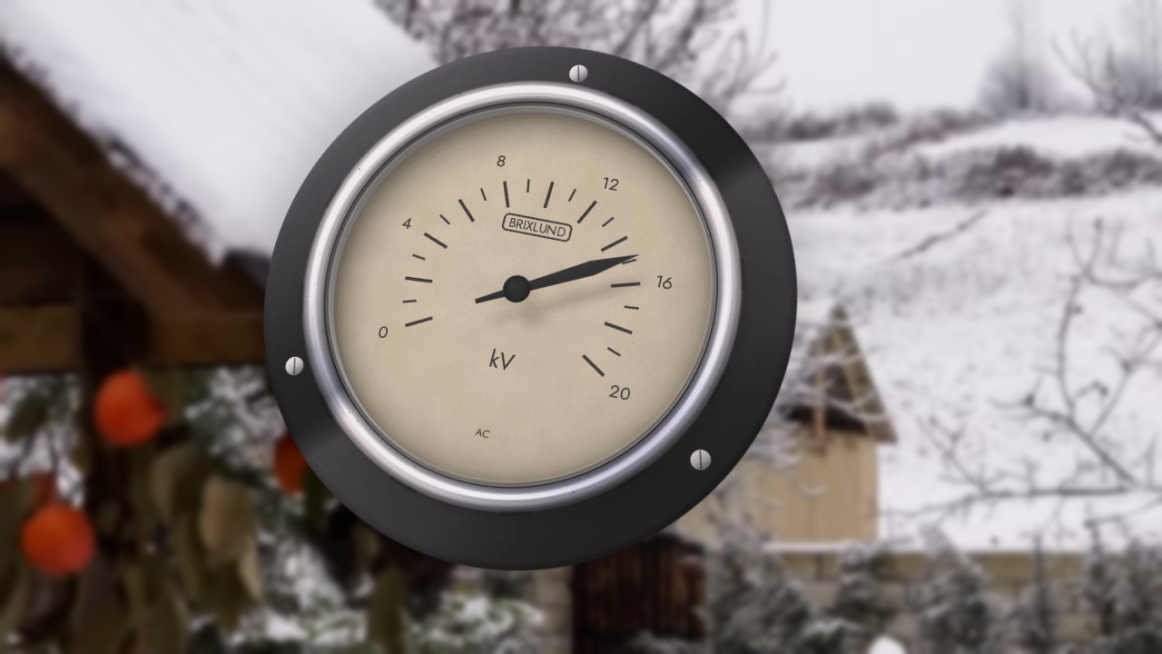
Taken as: value=15 unit=kV
